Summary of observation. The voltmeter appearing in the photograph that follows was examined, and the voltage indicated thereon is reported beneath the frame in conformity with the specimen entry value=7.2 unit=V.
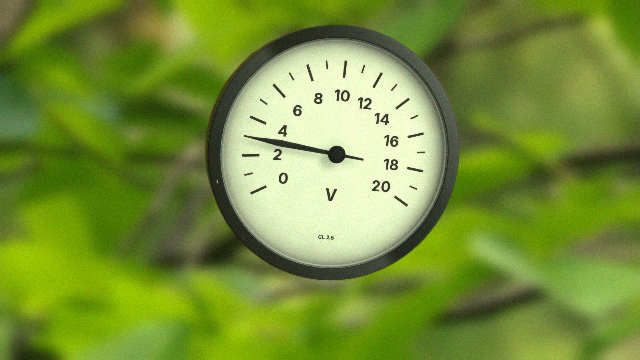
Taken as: value=3 unit=V
